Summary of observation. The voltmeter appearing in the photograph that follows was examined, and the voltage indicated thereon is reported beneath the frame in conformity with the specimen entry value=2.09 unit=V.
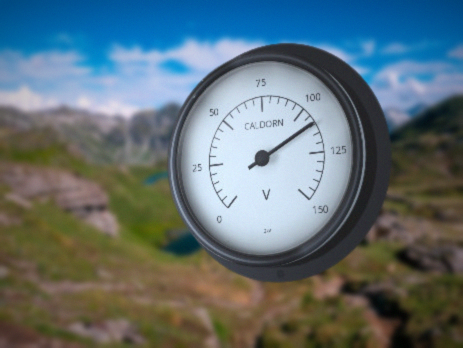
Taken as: value=110 unit=V
